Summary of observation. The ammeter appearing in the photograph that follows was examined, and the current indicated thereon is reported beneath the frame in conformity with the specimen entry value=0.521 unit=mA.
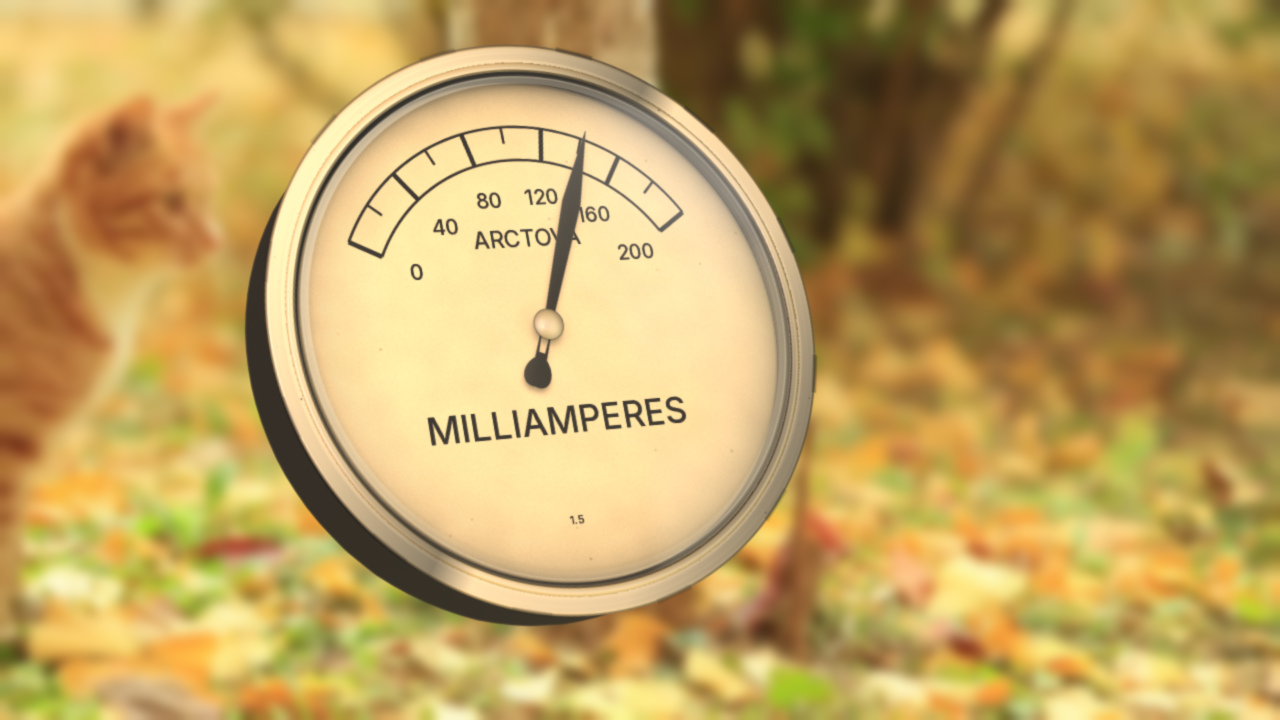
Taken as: value=140 unit=mA
